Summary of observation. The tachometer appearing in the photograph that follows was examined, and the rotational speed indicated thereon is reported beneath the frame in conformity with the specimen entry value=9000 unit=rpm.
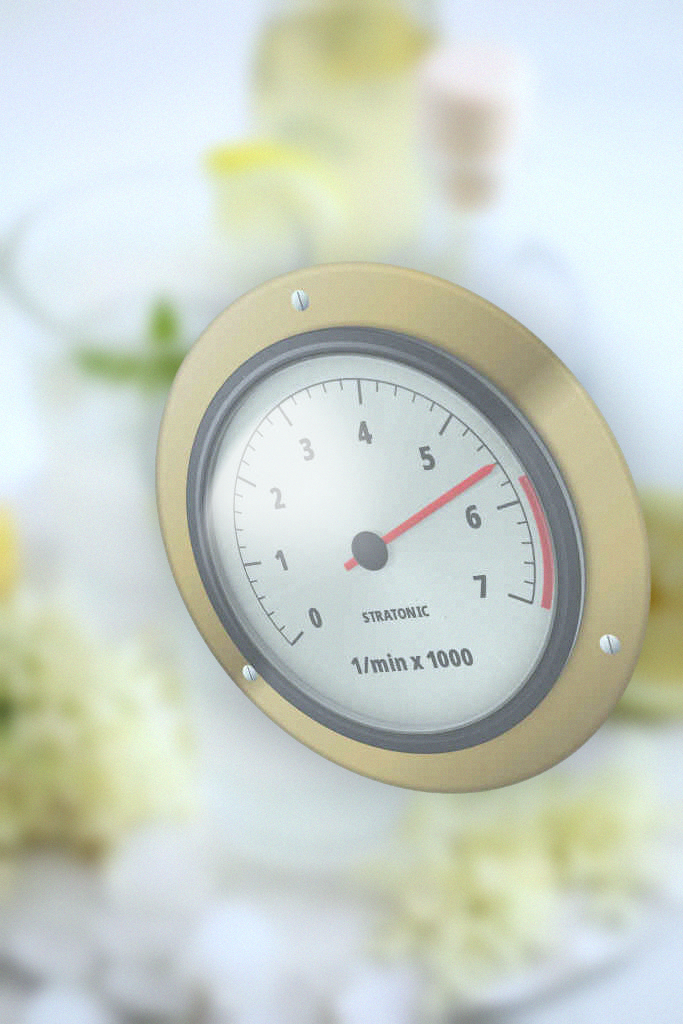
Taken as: value=5600 unit=rpm
